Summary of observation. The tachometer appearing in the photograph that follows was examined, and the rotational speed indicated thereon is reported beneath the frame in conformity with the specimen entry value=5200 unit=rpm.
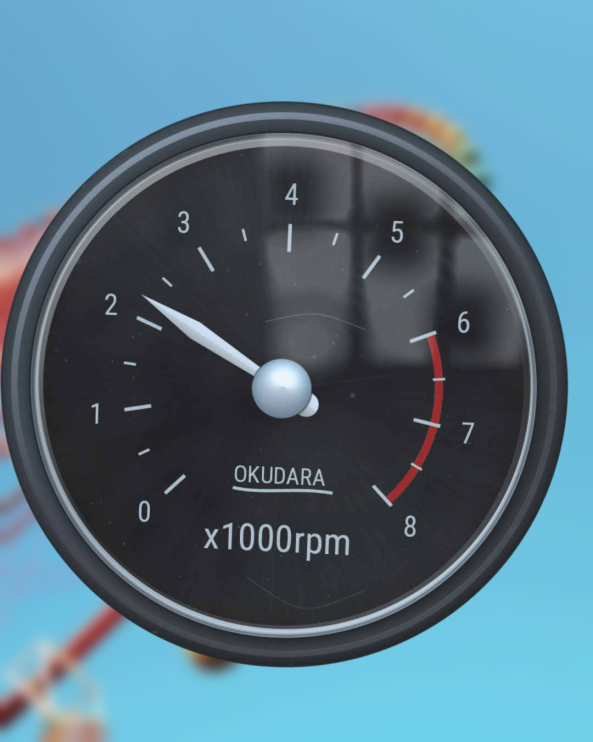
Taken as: value=2250 unit=rpm
